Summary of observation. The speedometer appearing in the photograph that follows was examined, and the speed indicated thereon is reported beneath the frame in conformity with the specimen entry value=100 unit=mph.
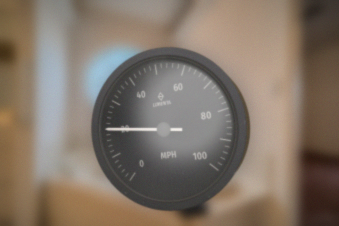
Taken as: value=20 unit=mph
